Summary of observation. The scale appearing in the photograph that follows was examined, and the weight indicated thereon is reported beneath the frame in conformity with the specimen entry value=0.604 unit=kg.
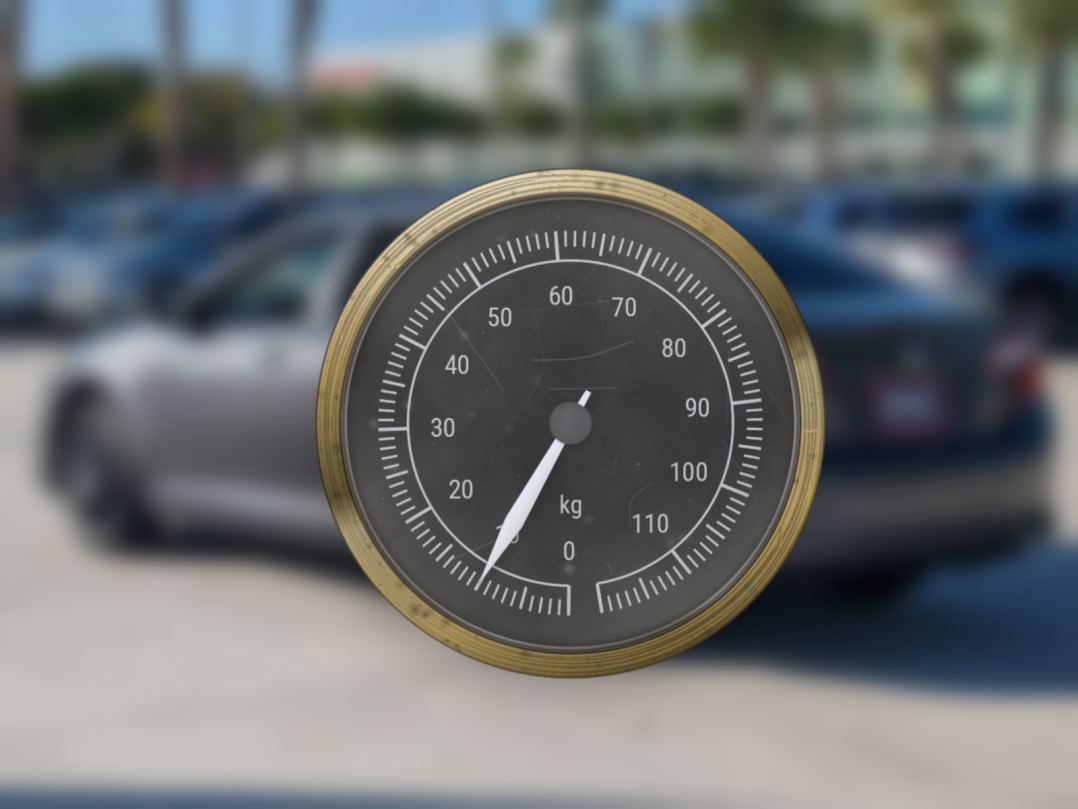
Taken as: value=10 unit=kg
